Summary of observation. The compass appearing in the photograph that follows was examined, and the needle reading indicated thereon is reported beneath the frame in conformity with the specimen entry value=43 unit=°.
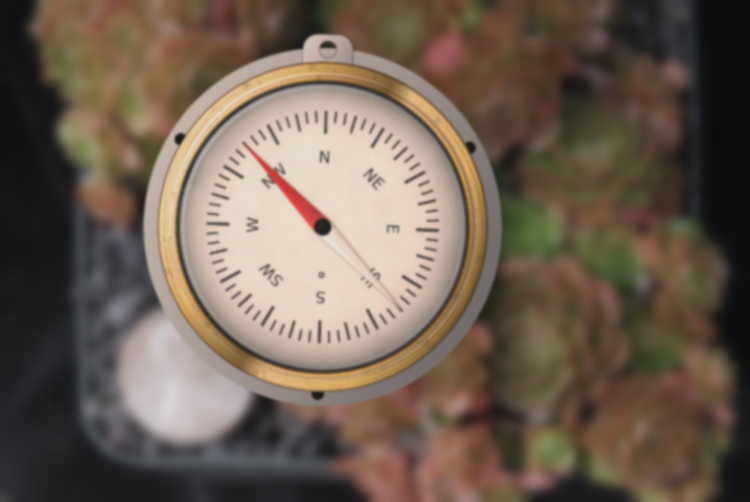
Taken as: value=315 unit=°
